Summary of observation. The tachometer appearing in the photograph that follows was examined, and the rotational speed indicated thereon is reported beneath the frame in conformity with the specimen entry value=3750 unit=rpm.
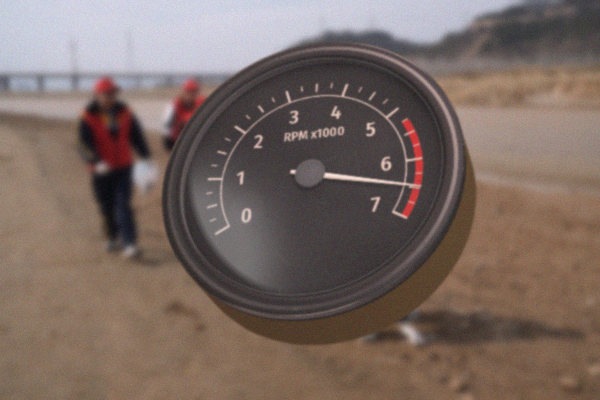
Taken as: value=6500 unit=rpm
